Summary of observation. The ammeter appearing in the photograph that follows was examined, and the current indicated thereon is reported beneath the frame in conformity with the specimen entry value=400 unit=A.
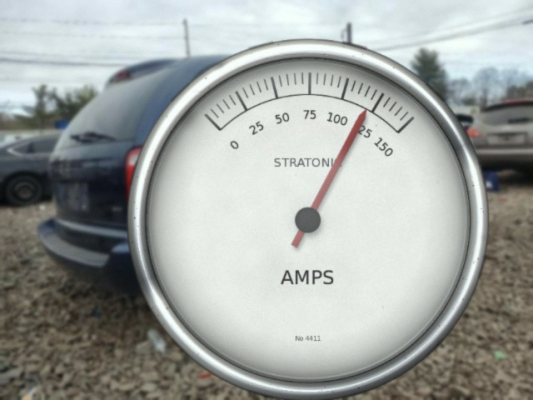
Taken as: value=120 unit=A
